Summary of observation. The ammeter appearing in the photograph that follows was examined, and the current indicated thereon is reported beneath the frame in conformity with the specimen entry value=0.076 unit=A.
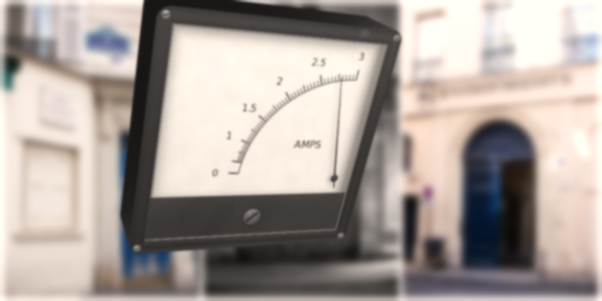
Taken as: value=2.75 unit=A
